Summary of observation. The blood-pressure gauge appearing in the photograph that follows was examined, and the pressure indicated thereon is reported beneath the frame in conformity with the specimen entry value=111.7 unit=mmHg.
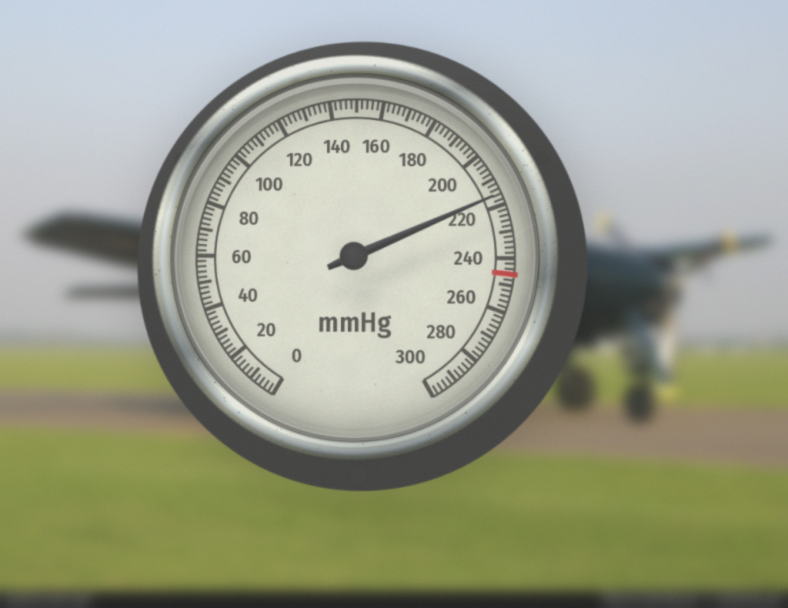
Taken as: value=216 unit=mmHg
